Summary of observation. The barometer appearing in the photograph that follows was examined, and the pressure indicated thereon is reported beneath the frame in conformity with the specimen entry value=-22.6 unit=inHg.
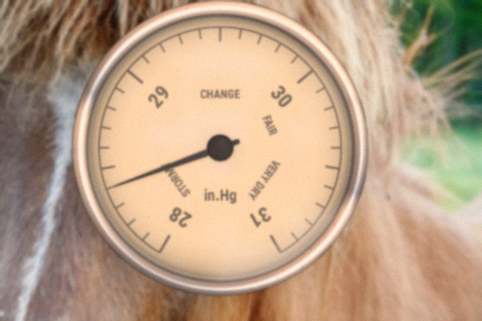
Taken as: value=28.4 unit=inHg
